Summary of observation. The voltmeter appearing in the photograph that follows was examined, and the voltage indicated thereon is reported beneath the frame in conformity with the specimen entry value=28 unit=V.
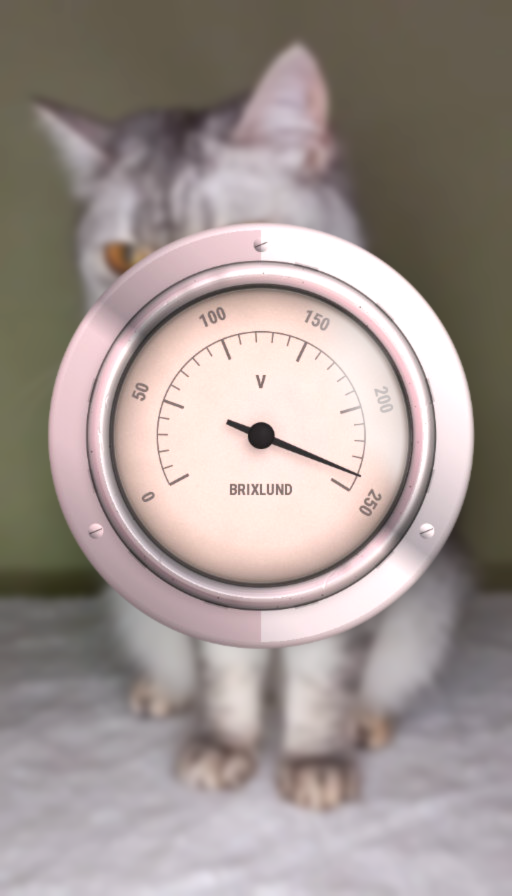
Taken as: value=240 unit=V
